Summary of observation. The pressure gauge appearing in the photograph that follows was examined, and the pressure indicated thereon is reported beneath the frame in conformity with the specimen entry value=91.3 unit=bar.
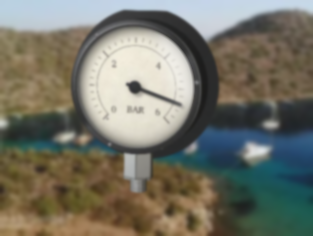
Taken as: value=5.4 unit=bar
